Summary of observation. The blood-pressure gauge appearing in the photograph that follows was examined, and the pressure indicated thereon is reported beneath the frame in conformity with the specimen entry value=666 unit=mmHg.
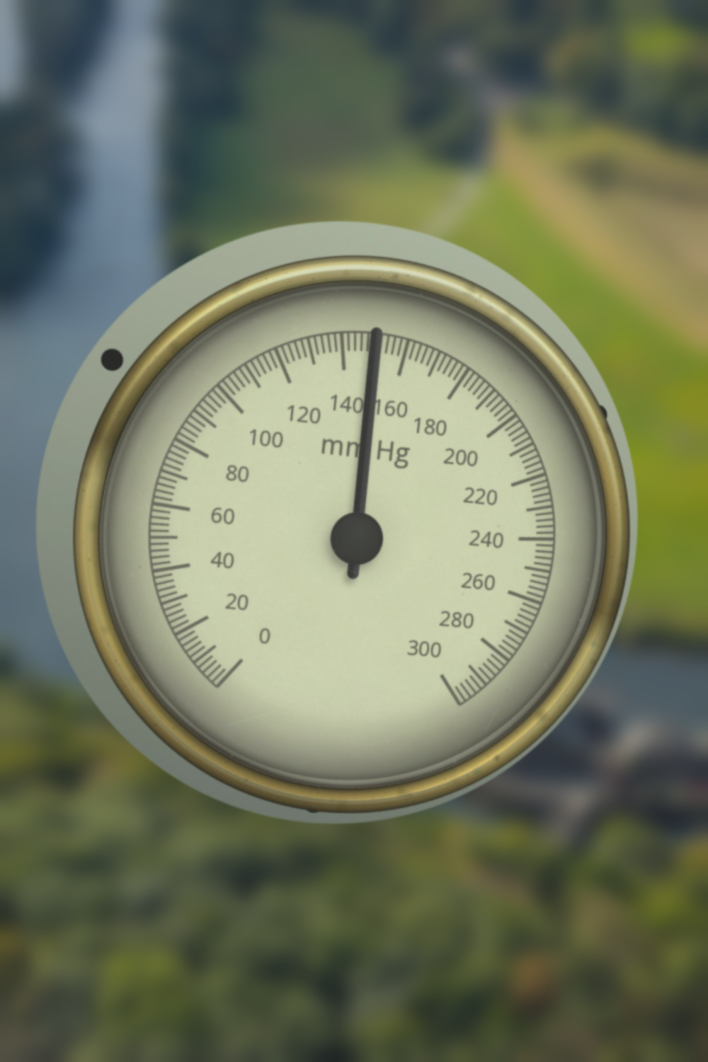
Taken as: value=150 unit=mmHg
